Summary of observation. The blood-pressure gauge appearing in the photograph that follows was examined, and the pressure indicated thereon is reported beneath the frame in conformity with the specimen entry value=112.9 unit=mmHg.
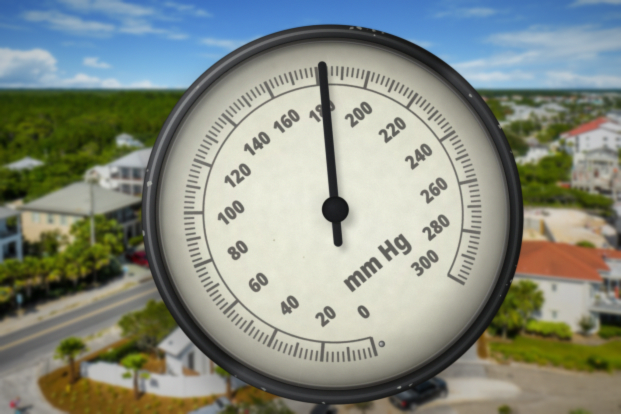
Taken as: value=182 unit=mmHg
